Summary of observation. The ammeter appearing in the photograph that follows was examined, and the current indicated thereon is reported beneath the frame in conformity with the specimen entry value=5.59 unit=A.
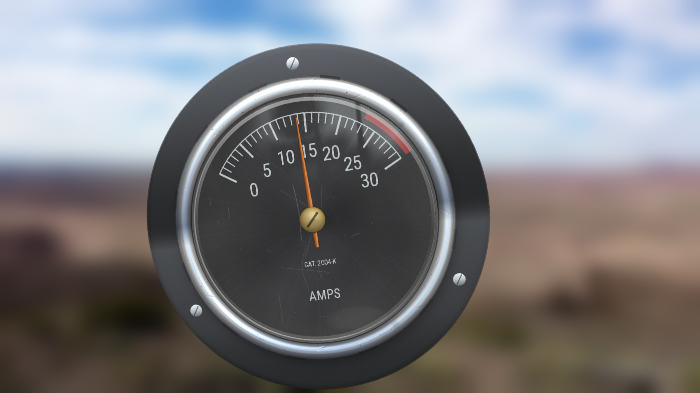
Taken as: value=14 unit=A
